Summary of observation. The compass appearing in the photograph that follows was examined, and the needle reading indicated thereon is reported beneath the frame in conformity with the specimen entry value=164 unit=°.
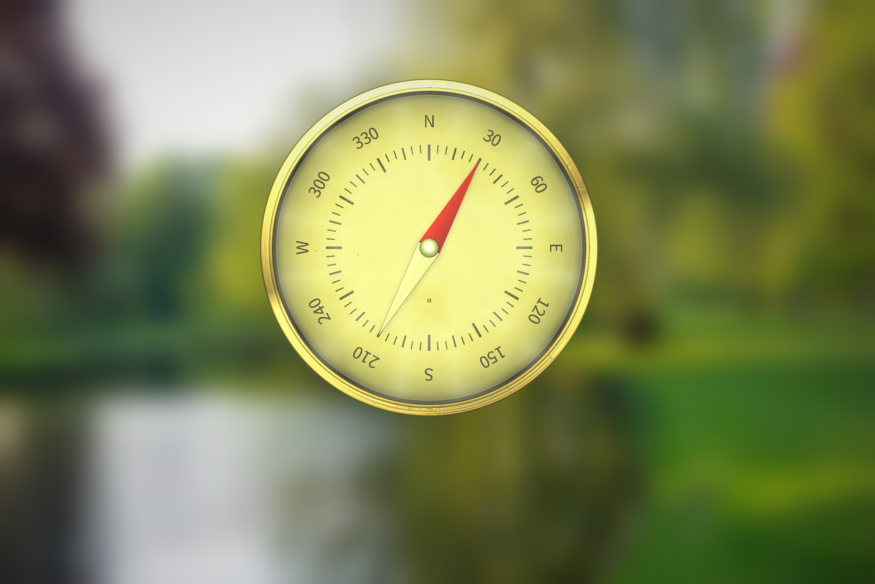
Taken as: value=30 unit=°
